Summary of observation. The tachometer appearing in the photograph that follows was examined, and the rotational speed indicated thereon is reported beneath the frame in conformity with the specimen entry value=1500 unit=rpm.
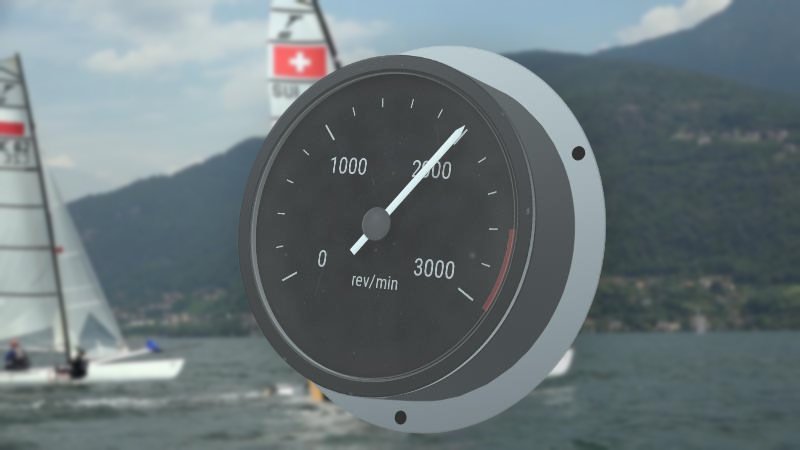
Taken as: value=2000 unit=rpm
